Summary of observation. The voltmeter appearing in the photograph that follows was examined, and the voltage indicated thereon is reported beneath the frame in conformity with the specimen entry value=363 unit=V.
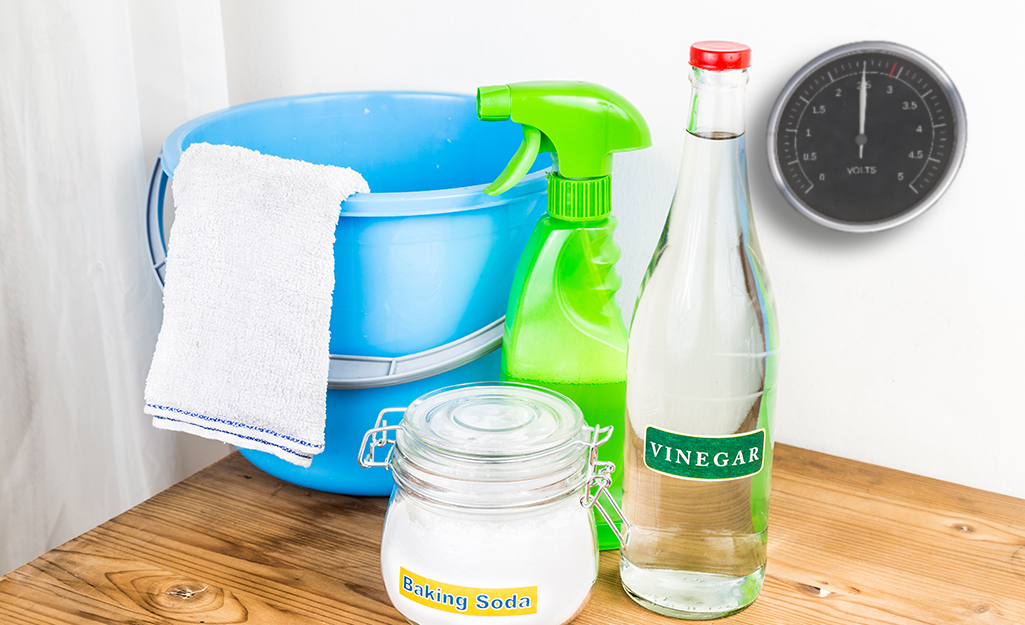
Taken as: value=2.5 unit=V
